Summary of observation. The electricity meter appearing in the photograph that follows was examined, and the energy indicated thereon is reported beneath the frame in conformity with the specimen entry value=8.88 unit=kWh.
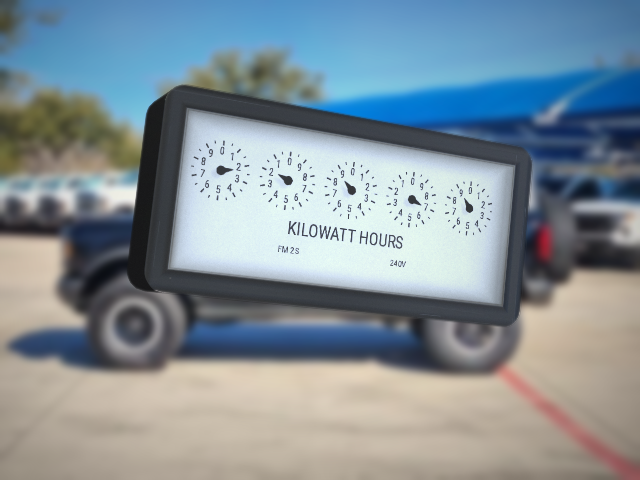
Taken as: value=21869 unit=kWh
